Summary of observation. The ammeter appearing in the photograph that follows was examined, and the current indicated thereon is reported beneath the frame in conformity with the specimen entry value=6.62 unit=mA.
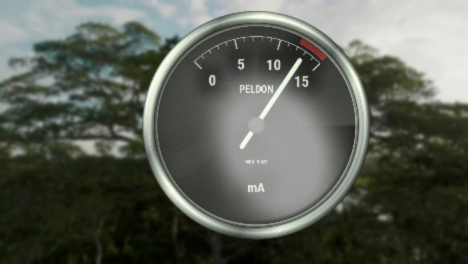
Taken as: value=13 unit=mA
